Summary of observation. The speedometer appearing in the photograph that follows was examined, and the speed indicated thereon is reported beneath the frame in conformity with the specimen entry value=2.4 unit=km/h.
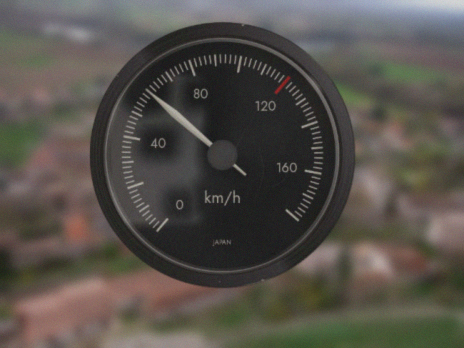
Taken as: value=60 unit=km/h
